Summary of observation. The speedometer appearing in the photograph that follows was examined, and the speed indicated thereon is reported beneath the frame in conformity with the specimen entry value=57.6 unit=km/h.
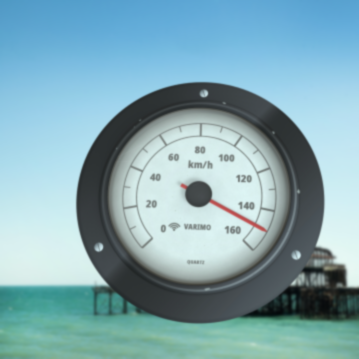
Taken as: value=150 unit=km/h
